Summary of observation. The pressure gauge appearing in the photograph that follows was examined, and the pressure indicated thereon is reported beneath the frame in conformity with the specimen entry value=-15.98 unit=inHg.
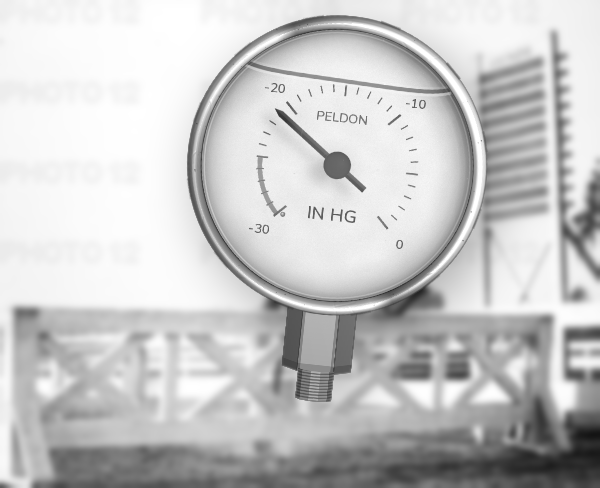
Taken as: value=-21 unit=inHg
